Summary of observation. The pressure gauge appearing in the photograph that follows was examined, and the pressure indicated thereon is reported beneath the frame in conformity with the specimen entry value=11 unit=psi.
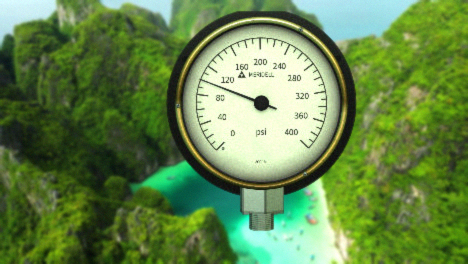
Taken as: value=100 unit=psi
